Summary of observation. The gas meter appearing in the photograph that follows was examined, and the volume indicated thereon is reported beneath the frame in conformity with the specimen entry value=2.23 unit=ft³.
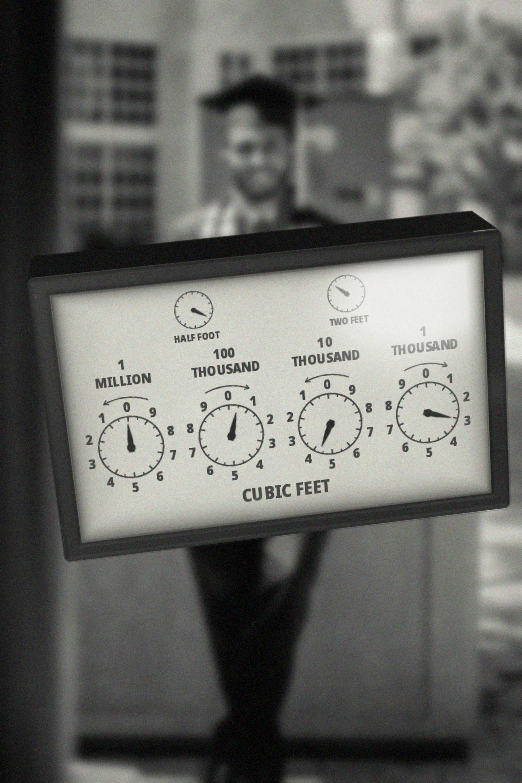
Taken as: value=4300 unit=ft³
